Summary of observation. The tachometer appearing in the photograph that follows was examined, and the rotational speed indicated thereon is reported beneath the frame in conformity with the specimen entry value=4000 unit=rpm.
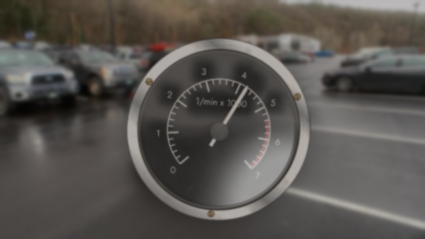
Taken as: value=4200 unit=rpm
